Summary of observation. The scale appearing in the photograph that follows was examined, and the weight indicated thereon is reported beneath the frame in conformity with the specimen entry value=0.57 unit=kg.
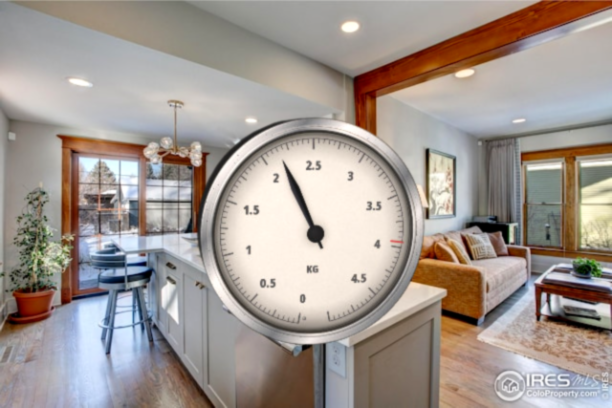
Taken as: value=2.15 unit=kg
